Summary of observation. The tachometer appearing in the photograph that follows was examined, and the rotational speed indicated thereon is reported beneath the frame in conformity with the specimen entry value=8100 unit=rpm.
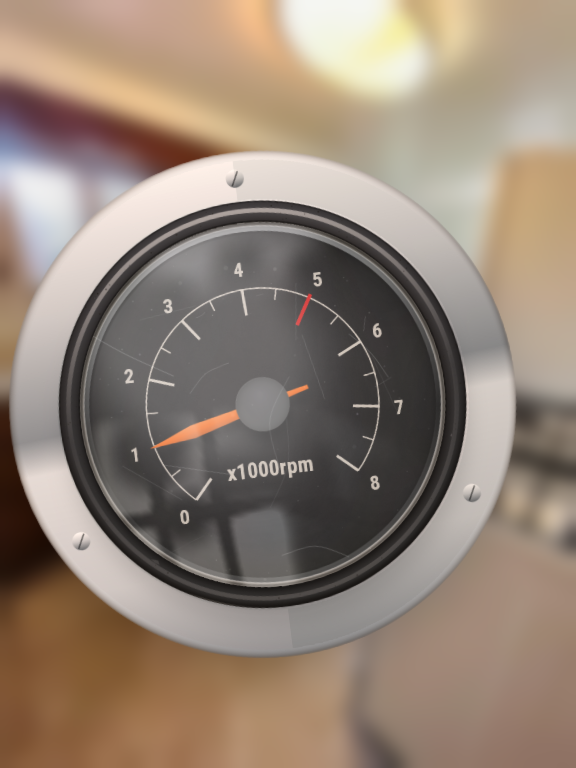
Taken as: value=1000 unit=rpm
